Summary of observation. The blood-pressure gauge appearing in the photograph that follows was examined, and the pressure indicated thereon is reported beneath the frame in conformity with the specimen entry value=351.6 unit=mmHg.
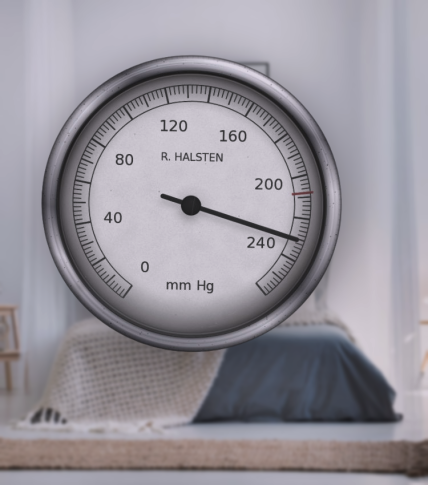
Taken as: value=230 unit=mmHg
